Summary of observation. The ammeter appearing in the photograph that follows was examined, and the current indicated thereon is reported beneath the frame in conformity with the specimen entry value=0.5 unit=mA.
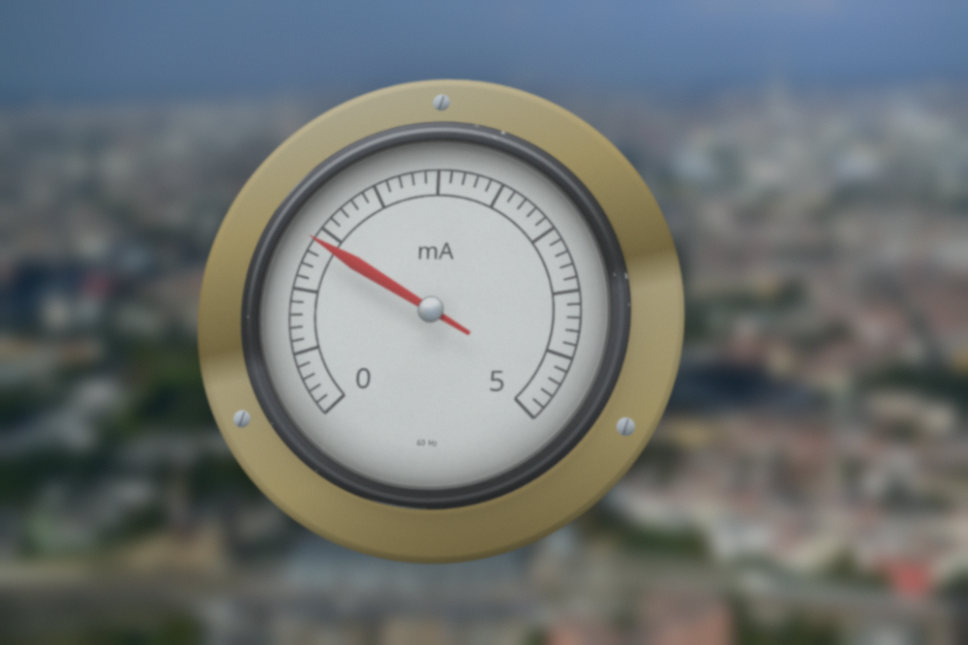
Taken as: value=1.4 unit=mA
